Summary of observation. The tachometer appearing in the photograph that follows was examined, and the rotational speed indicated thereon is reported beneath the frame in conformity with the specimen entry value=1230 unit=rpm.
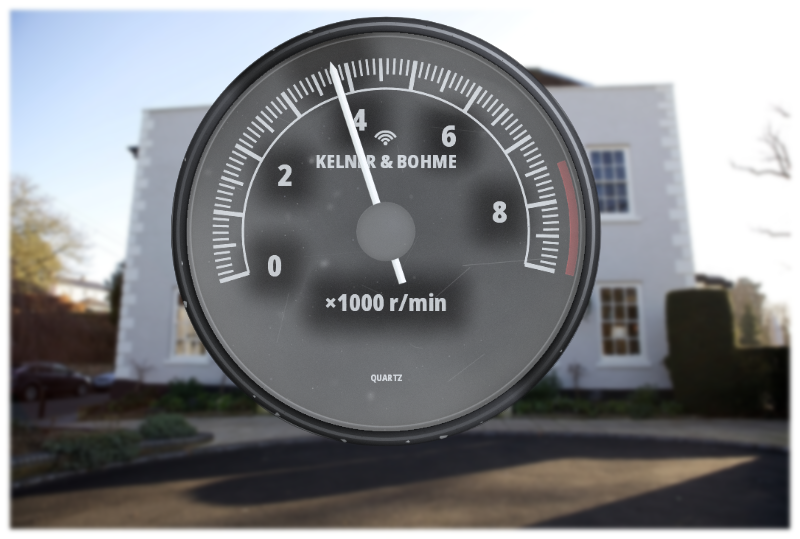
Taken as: value=3800 unit=rpm
